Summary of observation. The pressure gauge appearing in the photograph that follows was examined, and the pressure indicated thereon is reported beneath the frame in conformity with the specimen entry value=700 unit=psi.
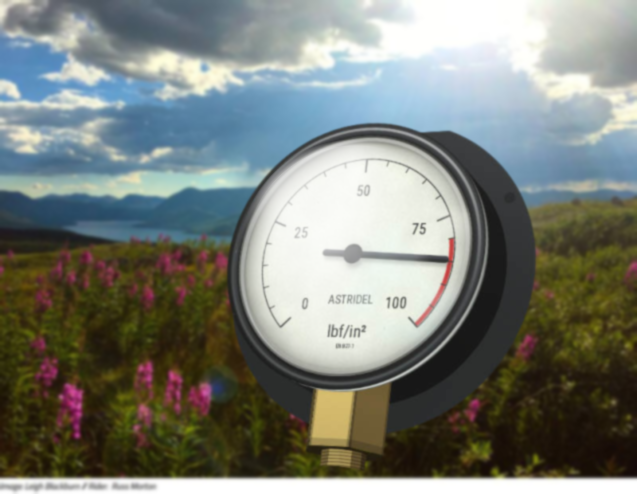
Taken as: value=85 unit=psi
